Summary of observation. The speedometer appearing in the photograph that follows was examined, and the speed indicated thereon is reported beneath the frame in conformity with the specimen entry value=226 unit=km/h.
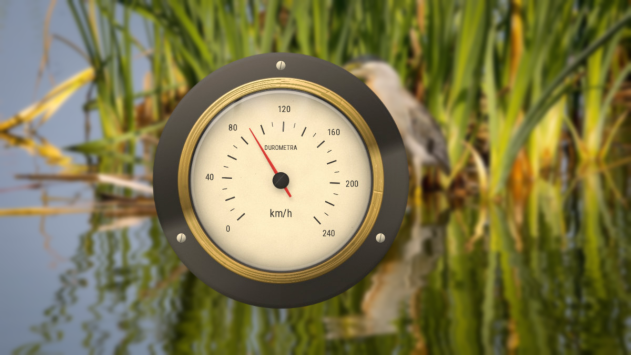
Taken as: value=90 unit=km/h
